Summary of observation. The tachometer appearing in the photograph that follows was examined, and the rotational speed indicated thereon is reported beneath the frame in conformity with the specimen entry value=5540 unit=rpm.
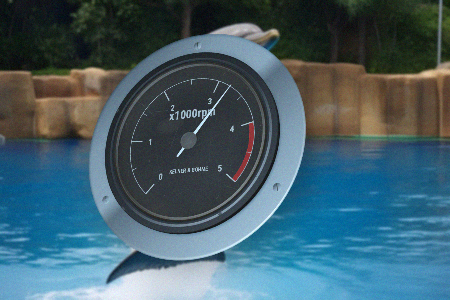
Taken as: value=3250 unit=rpm
